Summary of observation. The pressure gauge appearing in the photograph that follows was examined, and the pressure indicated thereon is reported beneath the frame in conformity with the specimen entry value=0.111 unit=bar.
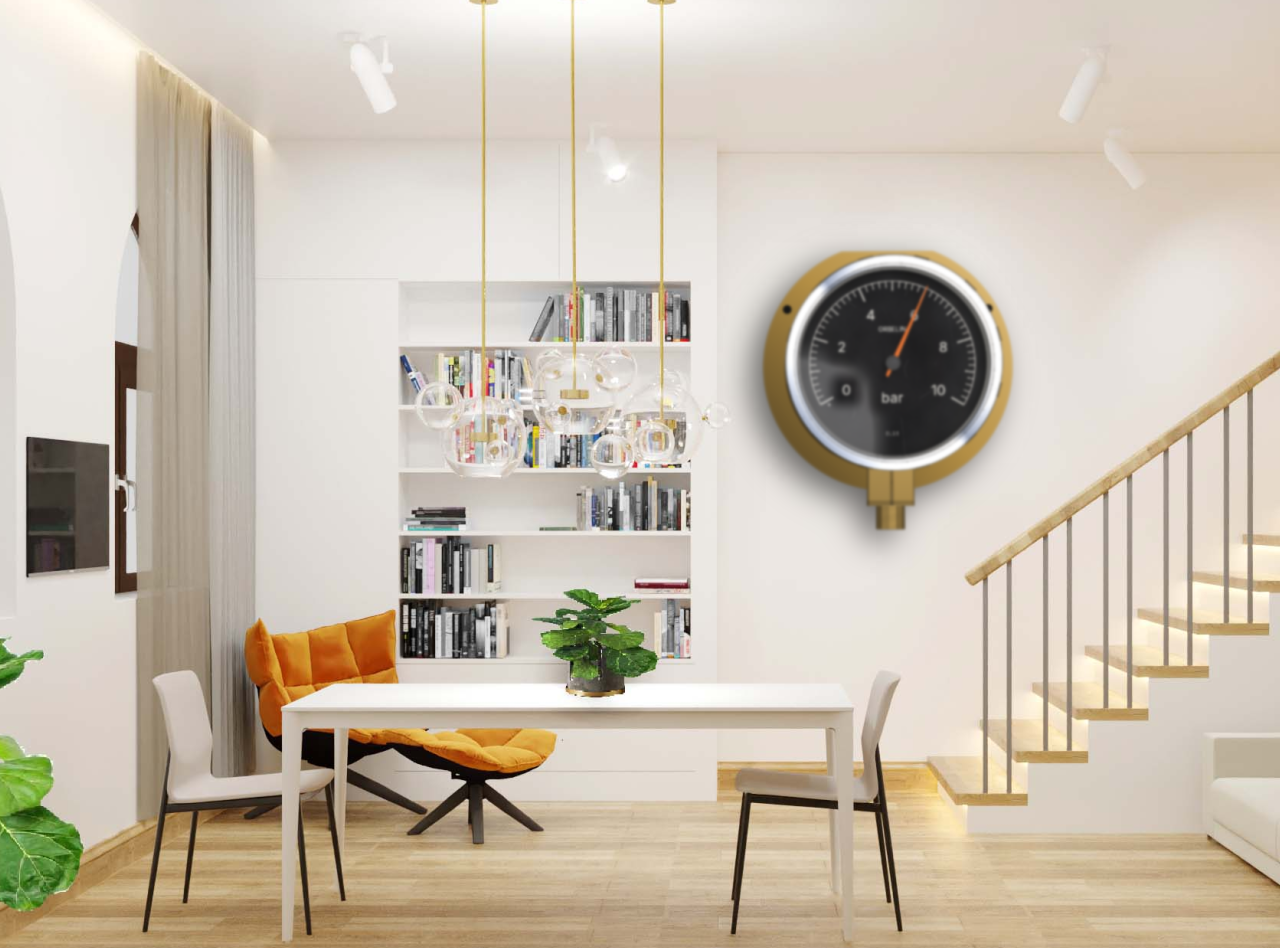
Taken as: value=6 unit=bar
